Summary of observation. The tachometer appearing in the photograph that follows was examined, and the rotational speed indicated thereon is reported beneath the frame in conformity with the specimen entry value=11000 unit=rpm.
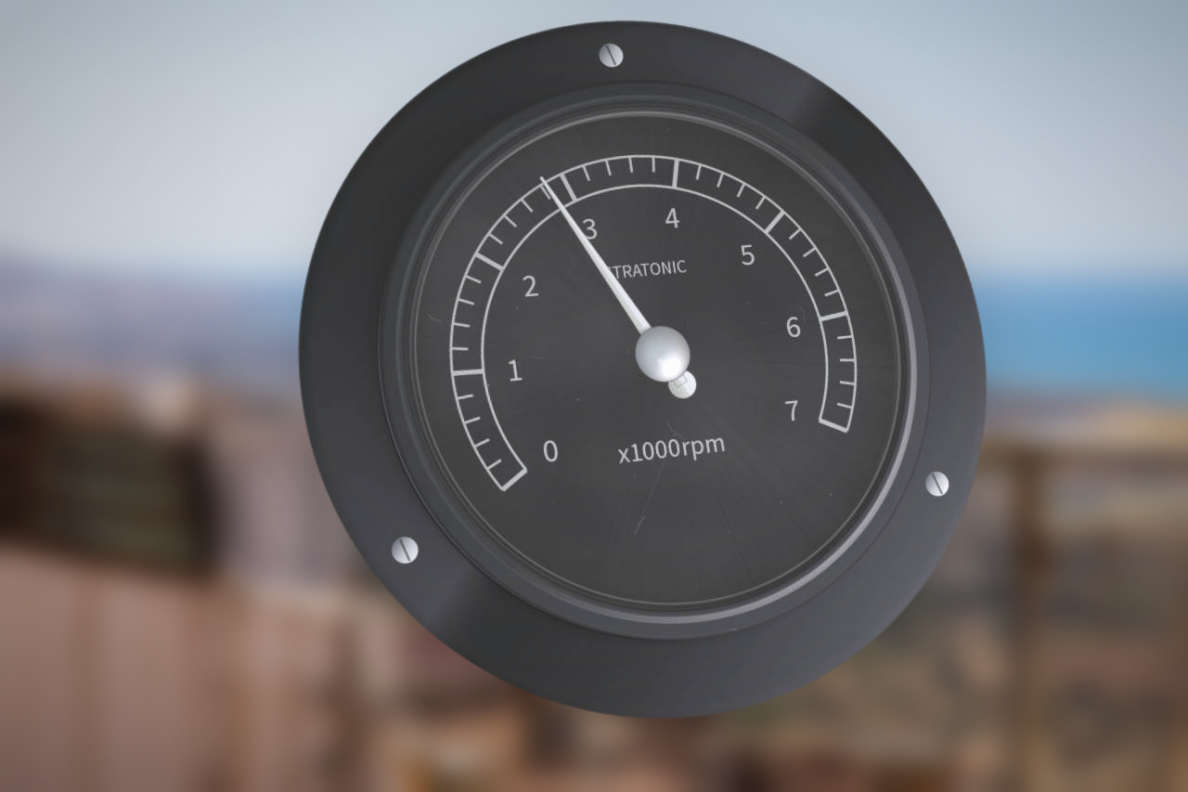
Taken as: value=2800 unit=rpm
